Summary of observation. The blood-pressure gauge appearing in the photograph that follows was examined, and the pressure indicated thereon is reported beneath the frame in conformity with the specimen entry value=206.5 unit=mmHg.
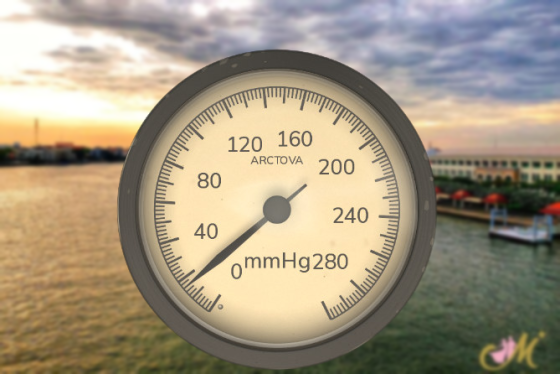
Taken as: value=16 unit=mmHg
